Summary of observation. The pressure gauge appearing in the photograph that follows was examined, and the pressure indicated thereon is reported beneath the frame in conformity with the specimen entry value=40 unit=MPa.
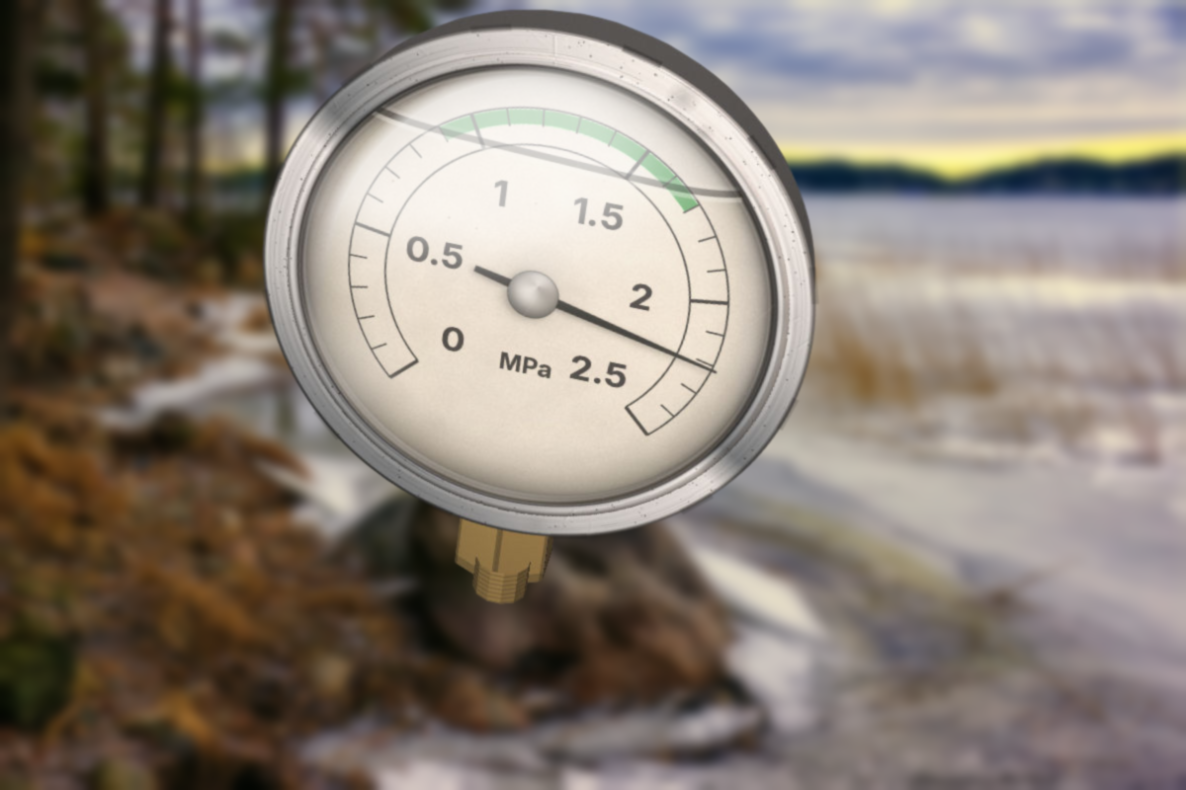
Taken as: value=2.2 unit=MPa
